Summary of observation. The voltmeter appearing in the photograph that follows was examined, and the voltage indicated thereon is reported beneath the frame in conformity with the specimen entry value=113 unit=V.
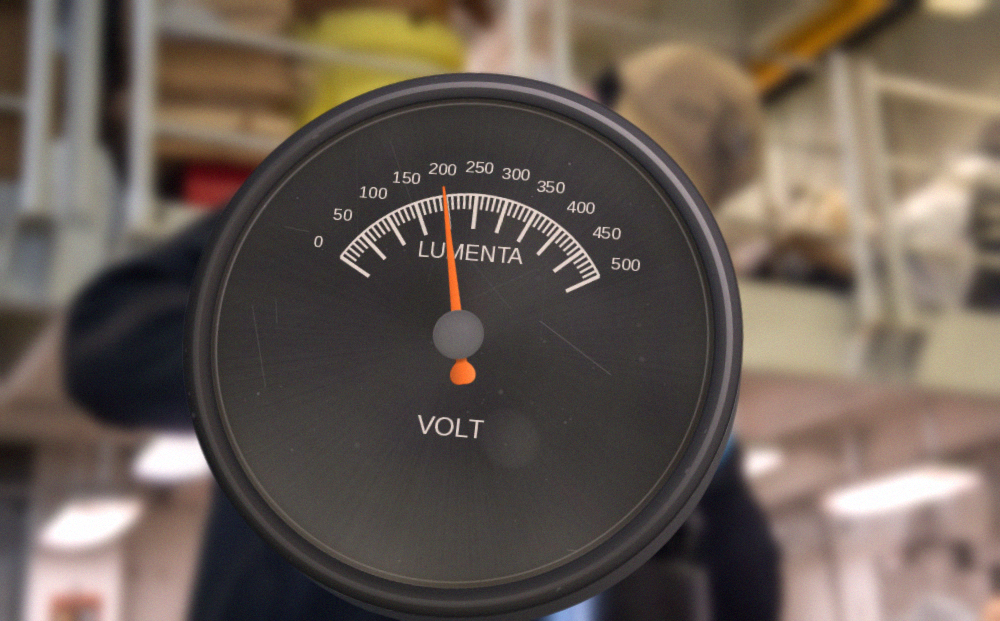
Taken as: value=200 unit=V
